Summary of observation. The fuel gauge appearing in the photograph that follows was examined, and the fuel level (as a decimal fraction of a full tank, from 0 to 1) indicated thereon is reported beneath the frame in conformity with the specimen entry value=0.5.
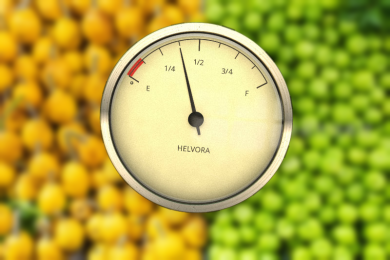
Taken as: value=0.375
